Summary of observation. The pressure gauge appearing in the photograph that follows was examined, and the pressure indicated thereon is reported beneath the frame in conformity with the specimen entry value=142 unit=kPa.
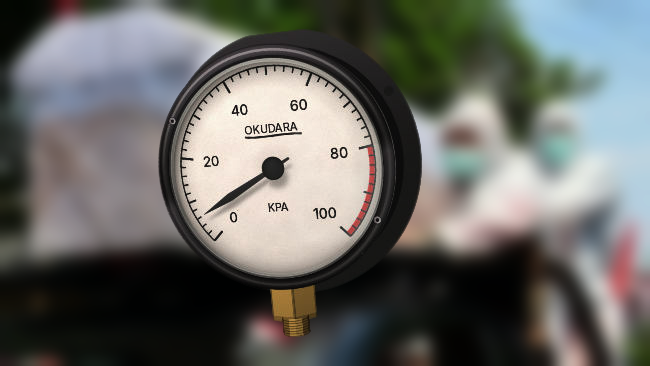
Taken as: value=6 unit=kPa
